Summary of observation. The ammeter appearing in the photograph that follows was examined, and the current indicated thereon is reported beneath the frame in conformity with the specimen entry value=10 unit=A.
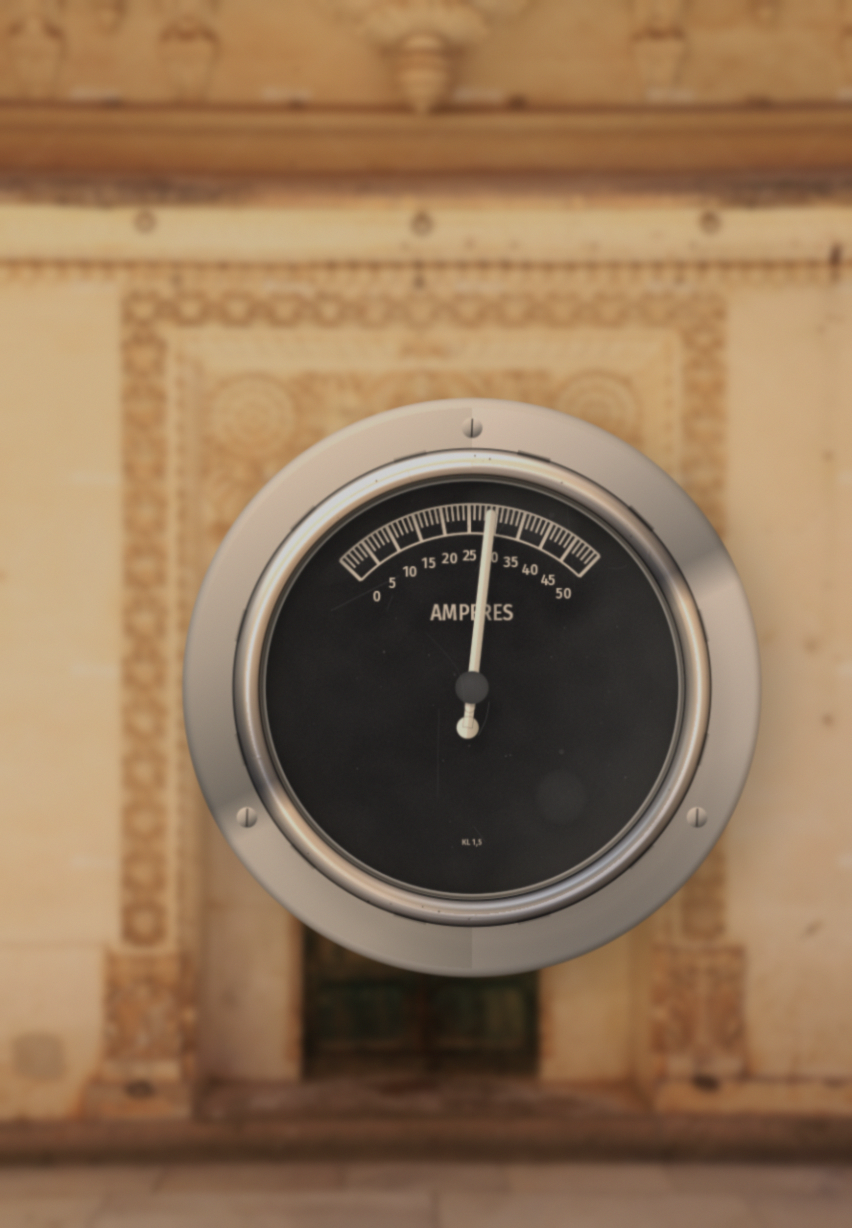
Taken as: value=29 unit=A
